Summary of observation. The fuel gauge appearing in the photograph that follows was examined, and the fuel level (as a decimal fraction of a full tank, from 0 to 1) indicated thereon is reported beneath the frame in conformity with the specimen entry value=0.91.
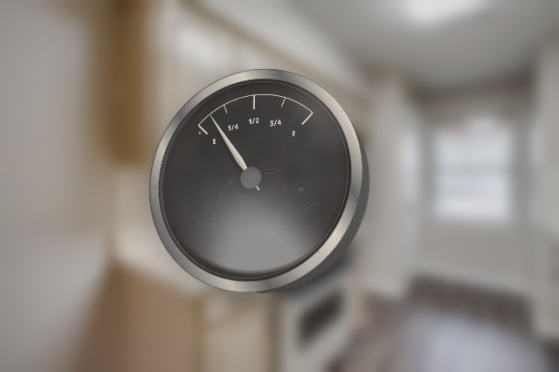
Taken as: value=0.125
